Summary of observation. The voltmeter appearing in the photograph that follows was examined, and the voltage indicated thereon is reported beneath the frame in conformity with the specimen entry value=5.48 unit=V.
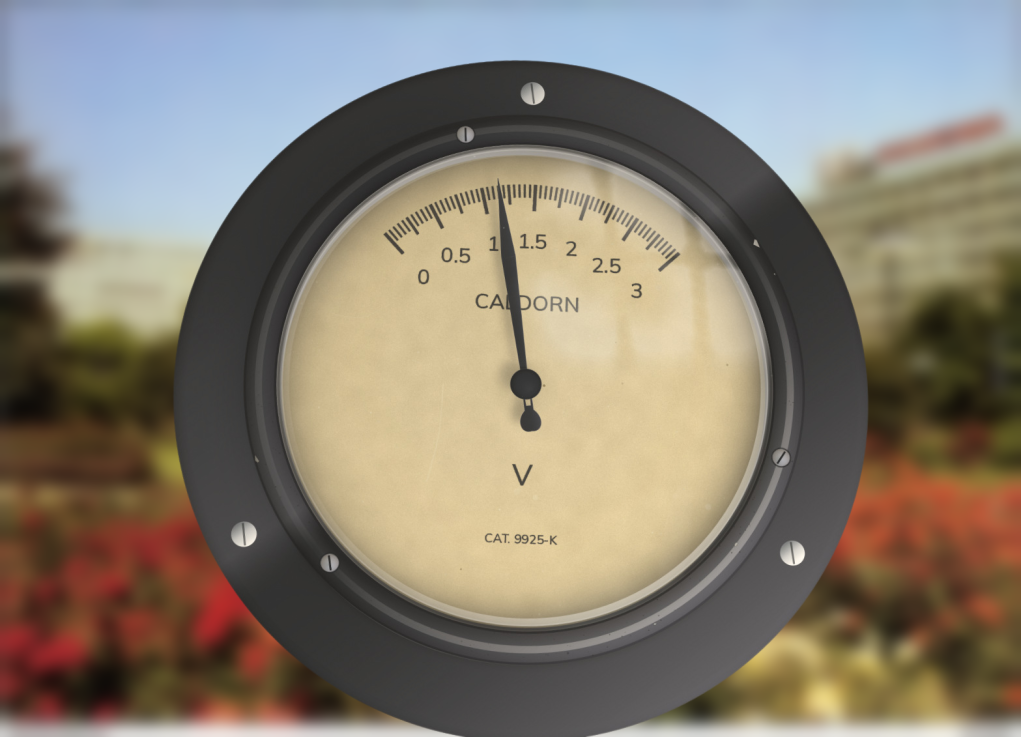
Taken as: value=1.15 unit=V
